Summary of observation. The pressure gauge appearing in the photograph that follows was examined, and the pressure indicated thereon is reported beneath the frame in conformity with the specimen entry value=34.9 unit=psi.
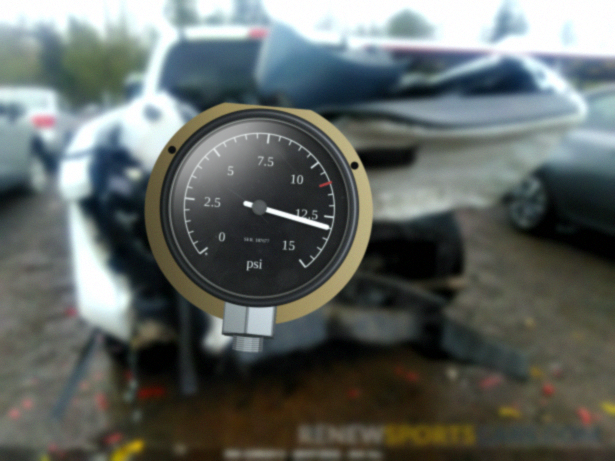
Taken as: value=13 unit=psi
